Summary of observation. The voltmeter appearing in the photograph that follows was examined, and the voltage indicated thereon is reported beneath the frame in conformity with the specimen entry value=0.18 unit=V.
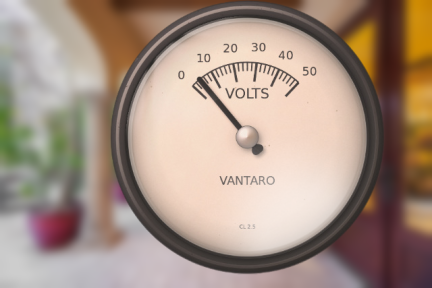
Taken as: value=4 unit=V
